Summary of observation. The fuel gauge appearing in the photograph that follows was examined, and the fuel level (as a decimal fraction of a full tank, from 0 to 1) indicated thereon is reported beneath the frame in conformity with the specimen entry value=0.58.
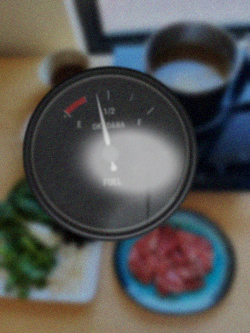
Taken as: value=0.375
